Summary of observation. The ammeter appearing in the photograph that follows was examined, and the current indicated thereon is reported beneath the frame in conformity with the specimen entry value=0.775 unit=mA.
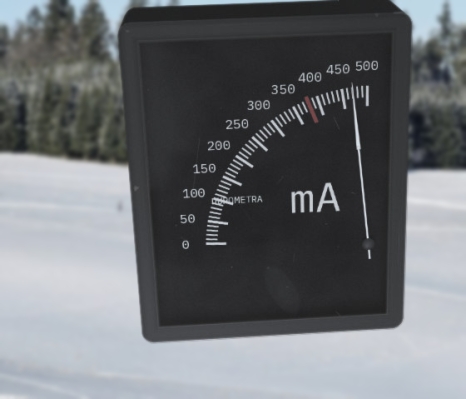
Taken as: value=470 unit=mA
